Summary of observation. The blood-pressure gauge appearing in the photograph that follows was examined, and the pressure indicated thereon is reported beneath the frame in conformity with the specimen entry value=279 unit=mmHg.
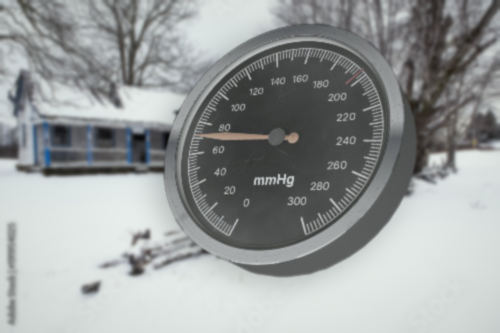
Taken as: value=70 unit=mmHg
